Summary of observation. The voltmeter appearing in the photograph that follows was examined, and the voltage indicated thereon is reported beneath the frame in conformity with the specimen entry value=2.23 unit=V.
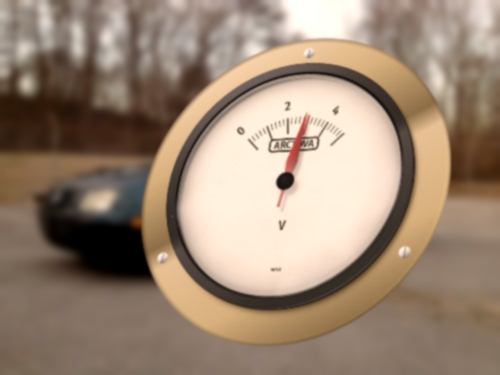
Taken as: value=3 unit=V
